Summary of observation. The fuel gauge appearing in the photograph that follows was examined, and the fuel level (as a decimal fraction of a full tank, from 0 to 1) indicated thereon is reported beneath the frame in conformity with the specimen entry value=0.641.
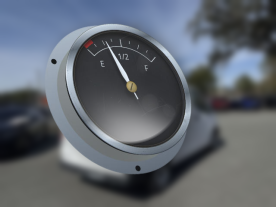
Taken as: value=0.25
